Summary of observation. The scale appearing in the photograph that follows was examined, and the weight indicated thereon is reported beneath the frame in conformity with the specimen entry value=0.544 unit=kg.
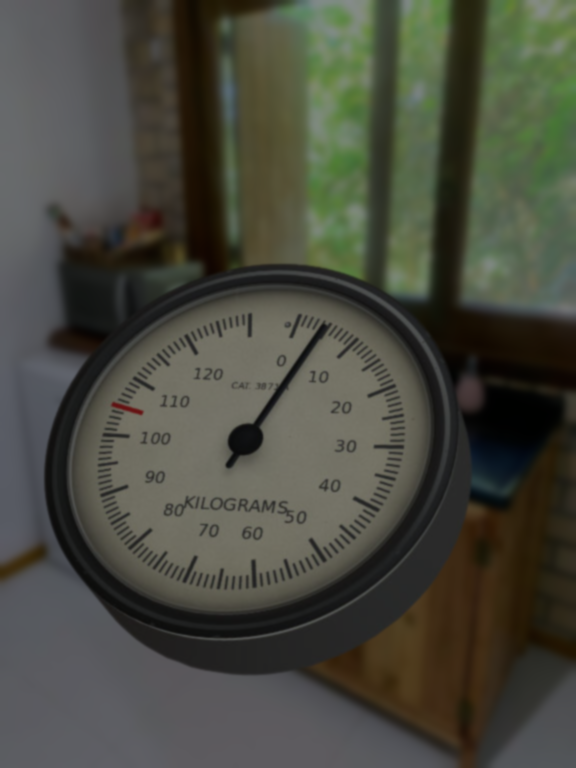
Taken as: value=5 unit=kg
